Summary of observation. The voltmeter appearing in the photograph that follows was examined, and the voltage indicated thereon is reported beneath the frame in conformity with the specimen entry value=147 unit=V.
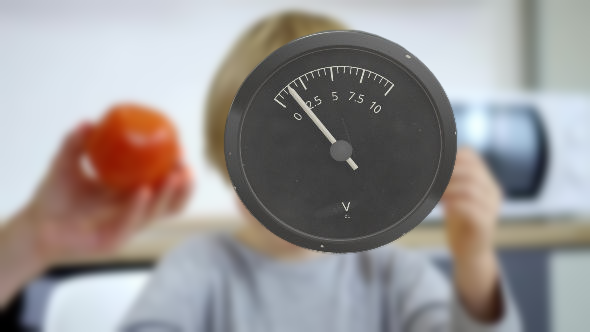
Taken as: value=1.5 unit=V
